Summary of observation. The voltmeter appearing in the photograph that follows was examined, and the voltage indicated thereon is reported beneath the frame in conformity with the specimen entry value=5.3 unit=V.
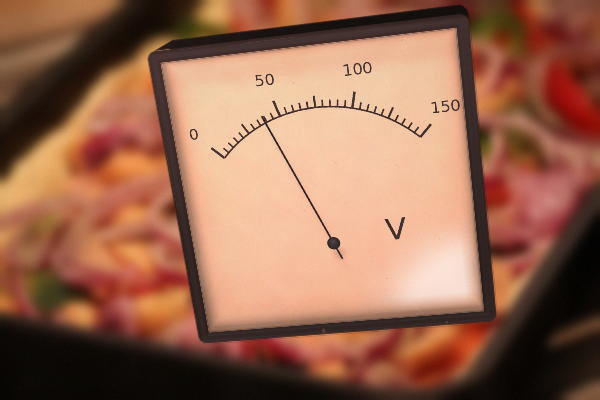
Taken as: value=40 unit=V
